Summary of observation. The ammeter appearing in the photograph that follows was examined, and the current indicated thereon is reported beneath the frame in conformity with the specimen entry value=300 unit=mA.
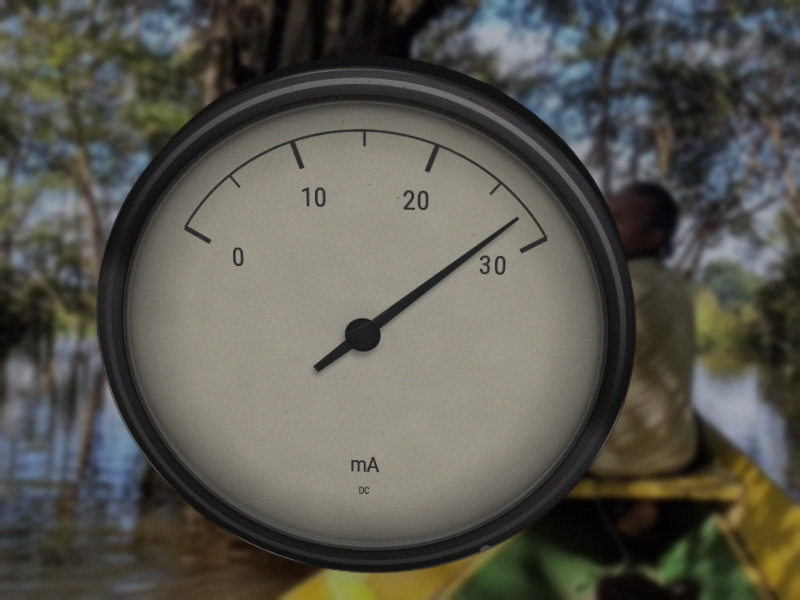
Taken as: value=27.5 unit=mA
